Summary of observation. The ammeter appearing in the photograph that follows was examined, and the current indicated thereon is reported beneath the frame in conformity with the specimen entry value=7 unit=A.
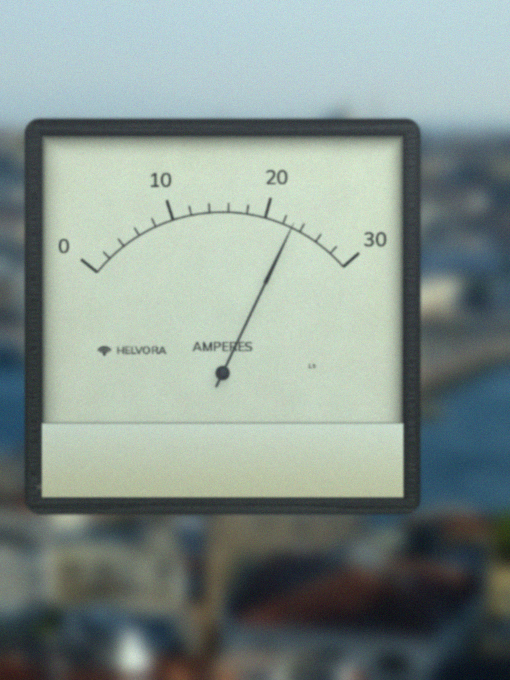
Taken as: value=23 unit=A
